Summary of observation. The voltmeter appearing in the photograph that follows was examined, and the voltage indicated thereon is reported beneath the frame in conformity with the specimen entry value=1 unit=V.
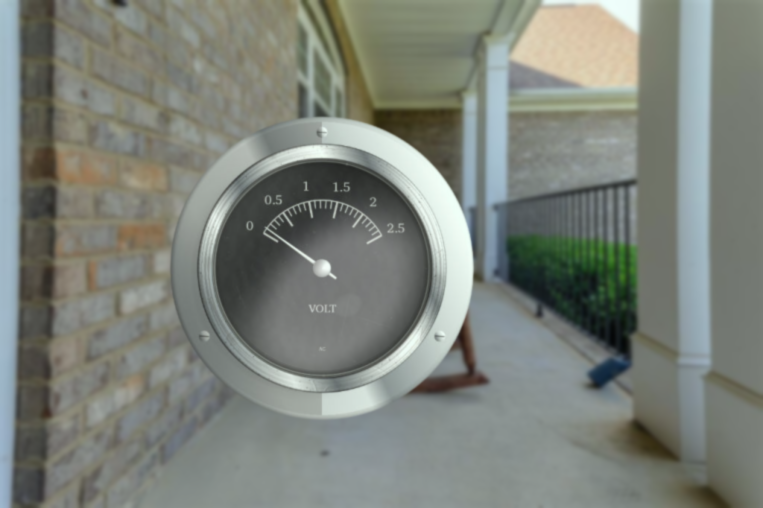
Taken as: value=0.1 unit=V
